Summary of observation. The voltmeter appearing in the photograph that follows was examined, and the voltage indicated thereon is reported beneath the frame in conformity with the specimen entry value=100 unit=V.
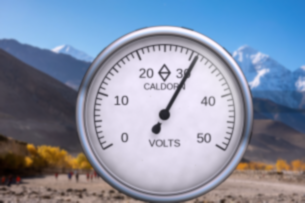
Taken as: value=31 unit=V
